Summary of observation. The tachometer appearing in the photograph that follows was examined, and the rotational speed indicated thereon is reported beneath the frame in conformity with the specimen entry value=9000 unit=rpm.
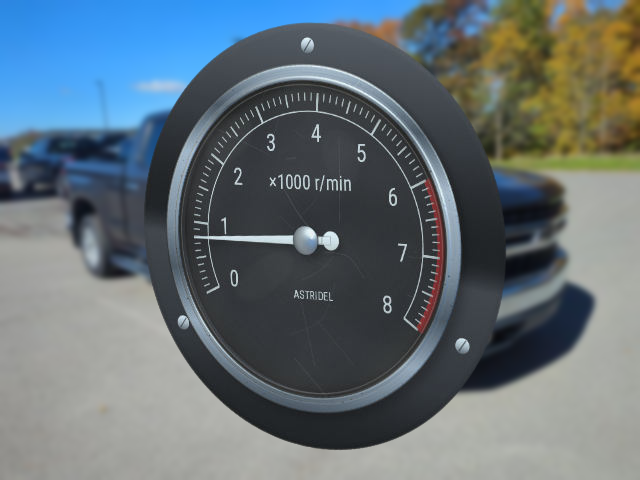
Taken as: value=800 unit=rpm
